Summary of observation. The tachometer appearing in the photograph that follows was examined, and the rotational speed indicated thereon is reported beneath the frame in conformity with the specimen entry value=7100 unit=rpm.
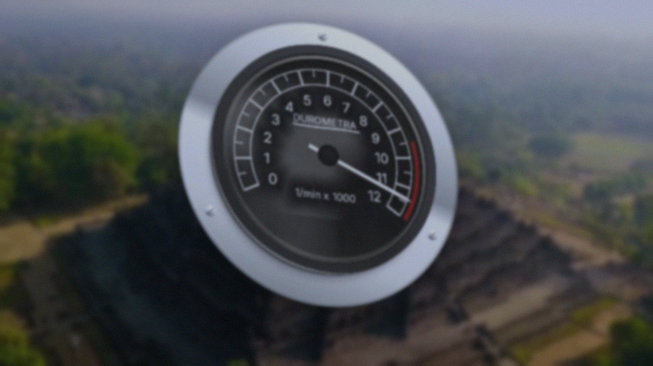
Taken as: value=11500 unit=rpm
